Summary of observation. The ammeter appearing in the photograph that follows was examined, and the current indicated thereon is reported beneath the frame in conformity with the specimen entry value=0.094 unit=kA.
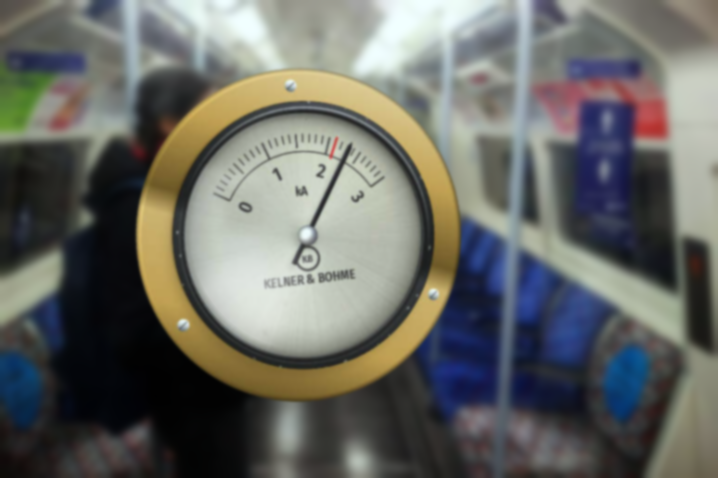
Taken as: value=2.3 unit=kA
